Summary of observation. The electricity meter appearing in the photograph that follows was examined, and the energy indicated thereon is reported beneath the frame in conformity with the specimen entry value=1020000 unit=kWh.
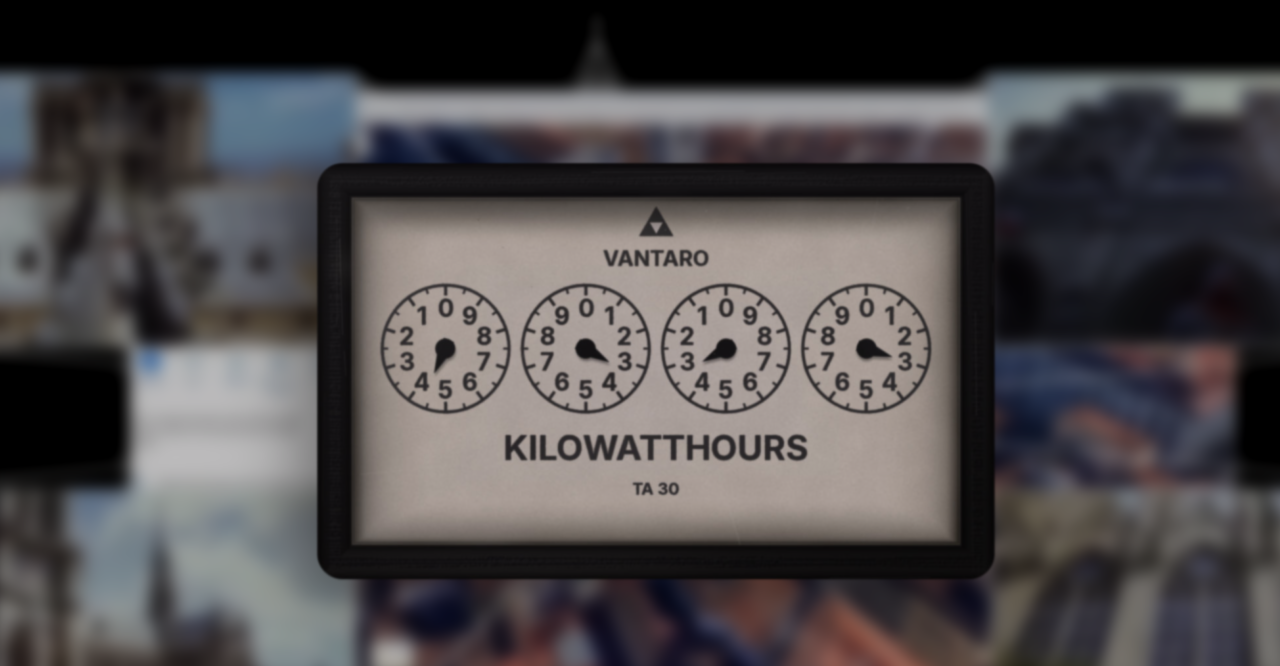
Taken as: value=4333 unit=kWh
